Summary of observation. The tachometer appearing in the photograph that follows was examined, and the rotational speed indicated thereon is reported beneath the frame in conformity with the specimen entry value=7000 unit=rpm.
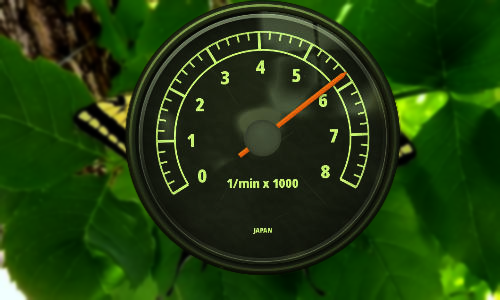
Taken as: value=5800 unit=rpm
